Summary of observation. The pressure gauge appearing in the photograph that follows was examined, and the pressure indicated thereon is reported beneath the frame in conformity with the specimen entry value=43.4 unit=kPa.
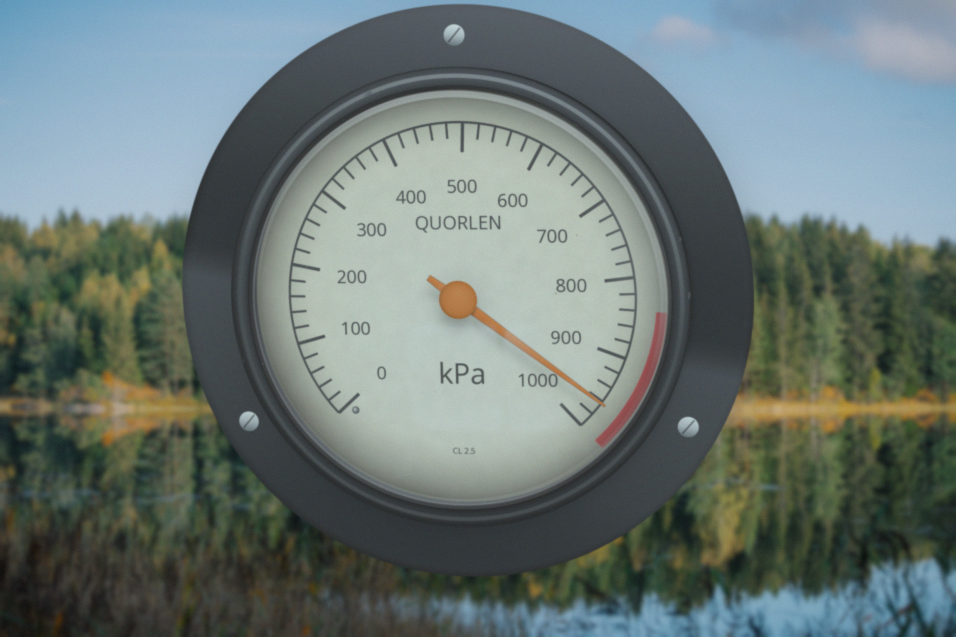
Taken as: value=960 unit=kPa
